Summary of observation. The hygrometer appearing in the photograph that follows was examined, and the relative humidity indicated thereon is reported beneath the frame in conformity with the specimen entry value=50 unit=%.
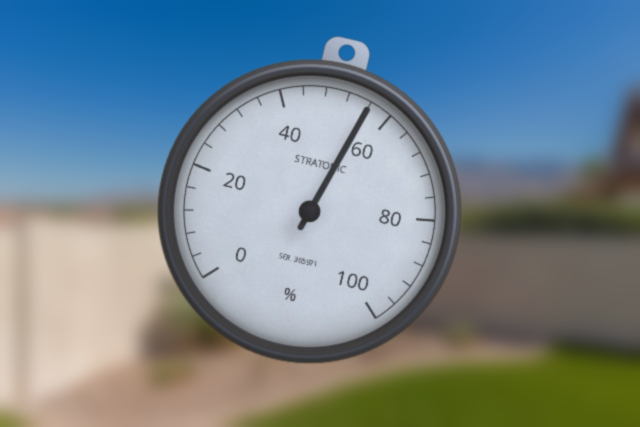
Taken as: value=56 unit=%
